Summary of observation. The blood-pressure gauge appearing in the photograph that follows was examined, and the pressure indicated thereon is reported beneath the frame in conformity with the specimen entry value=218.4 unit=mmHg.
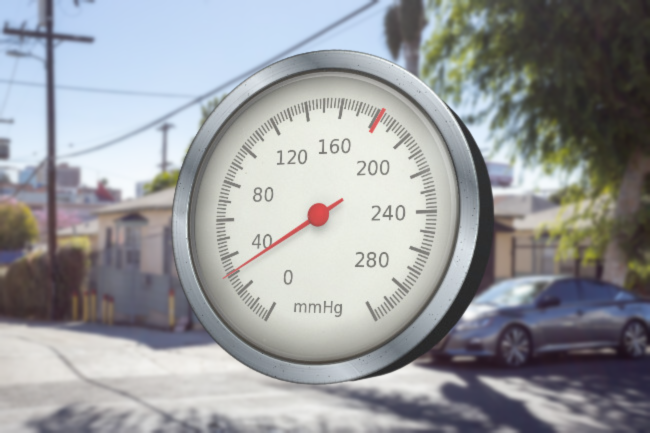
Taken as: value=30 unit=mmHg
